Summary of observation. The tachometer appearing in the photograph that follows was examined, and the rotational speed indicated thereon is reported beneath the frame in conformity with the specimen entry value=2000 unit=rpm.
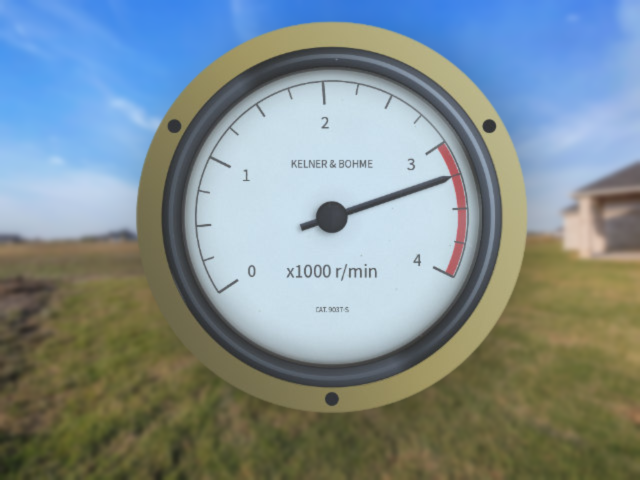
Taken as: value=3250 unit=rpm
